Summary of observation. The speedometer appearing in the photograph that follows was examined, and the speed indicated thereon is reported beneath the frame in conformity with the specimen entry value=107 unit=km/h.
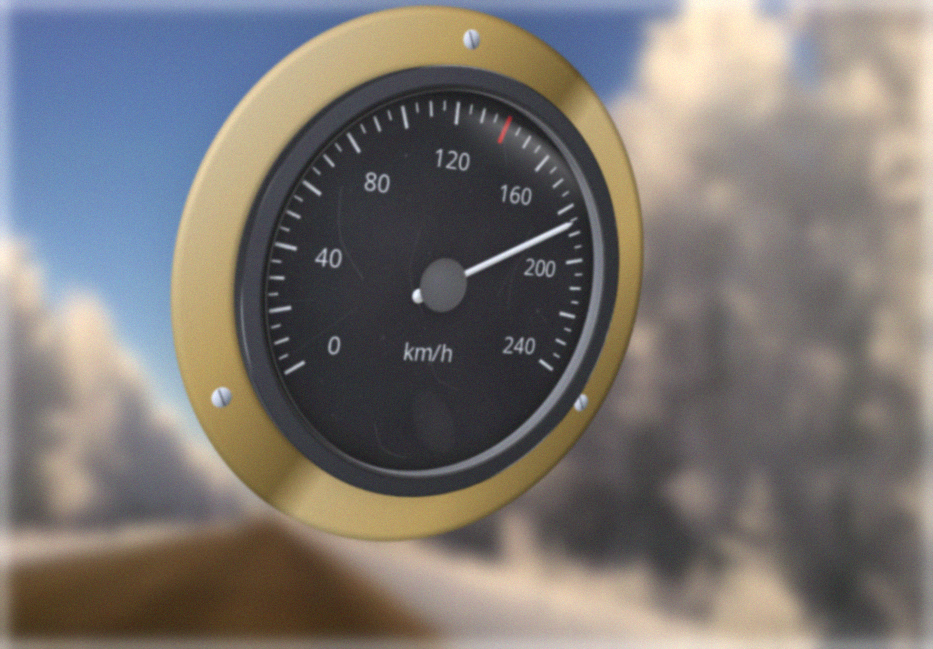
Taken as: value=185 unit=km/h
